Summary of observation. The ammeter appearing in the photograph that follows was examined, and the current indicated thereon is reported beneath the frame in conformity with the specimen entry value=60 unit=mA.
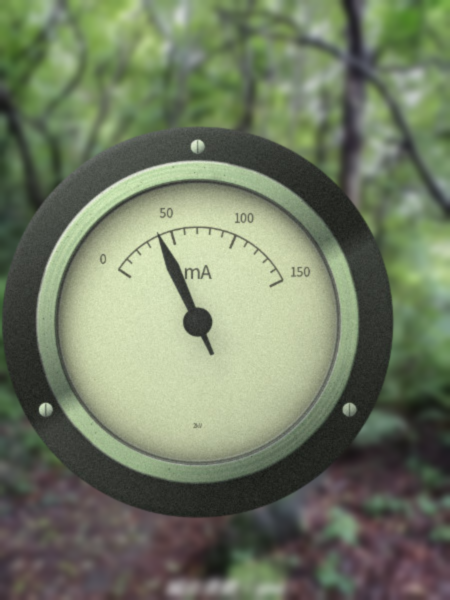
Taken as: value=40 unit=mA
